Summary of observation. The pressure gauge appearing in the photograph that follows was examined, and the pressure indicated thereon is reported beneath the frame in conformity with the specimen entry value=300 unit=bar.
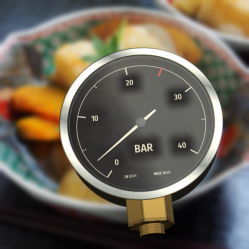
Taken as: value=2.5 unit=bar
